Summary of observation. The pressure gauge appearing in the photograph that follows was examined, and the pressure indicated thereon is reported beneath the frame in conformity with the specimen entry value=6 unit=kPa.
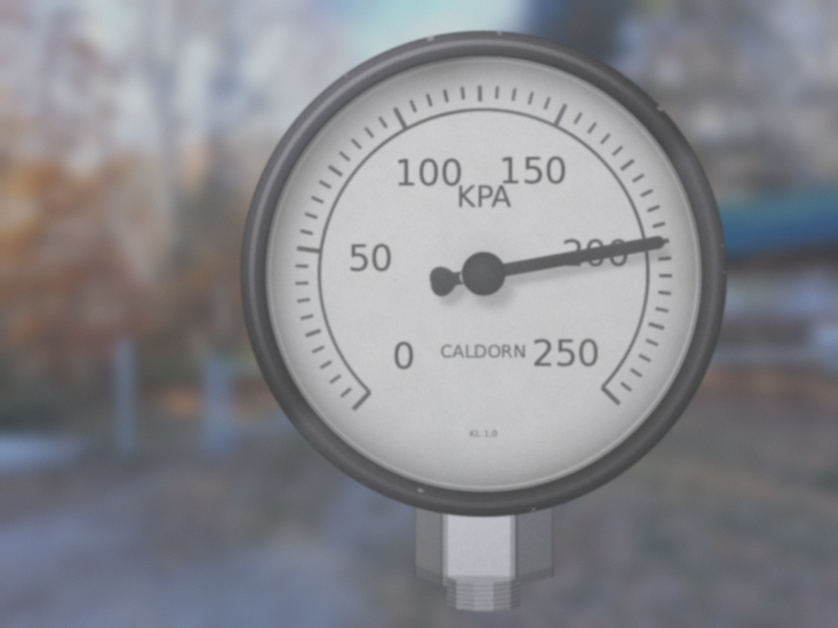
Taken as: value=200 unit=kPa
